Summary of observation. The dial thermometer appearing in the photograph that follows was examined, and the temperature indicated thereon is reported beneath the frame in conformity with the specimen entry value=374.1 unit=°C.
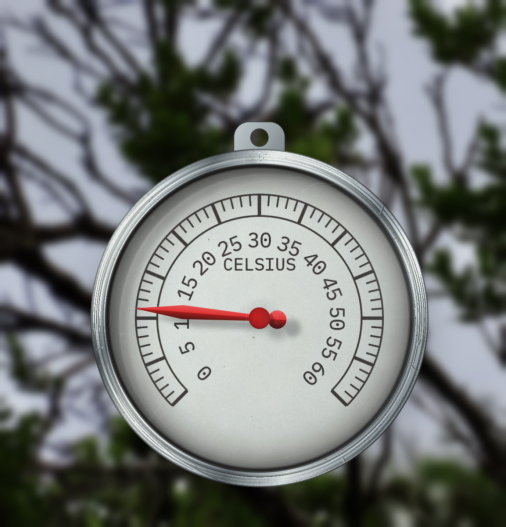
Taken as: value=11 unit=°C
